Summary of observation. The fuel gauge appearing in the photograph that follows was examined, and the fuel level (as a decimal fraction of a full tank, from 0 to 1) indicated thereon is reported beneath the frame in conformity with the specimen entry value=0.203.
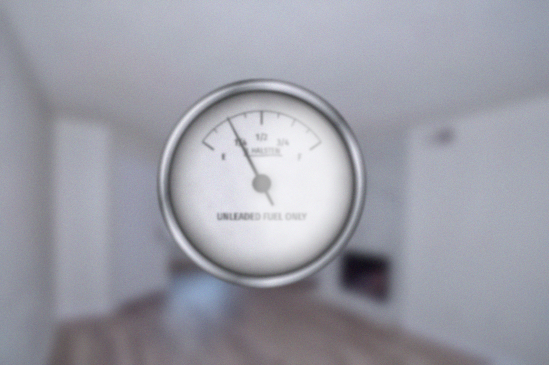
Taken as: value=0.25
